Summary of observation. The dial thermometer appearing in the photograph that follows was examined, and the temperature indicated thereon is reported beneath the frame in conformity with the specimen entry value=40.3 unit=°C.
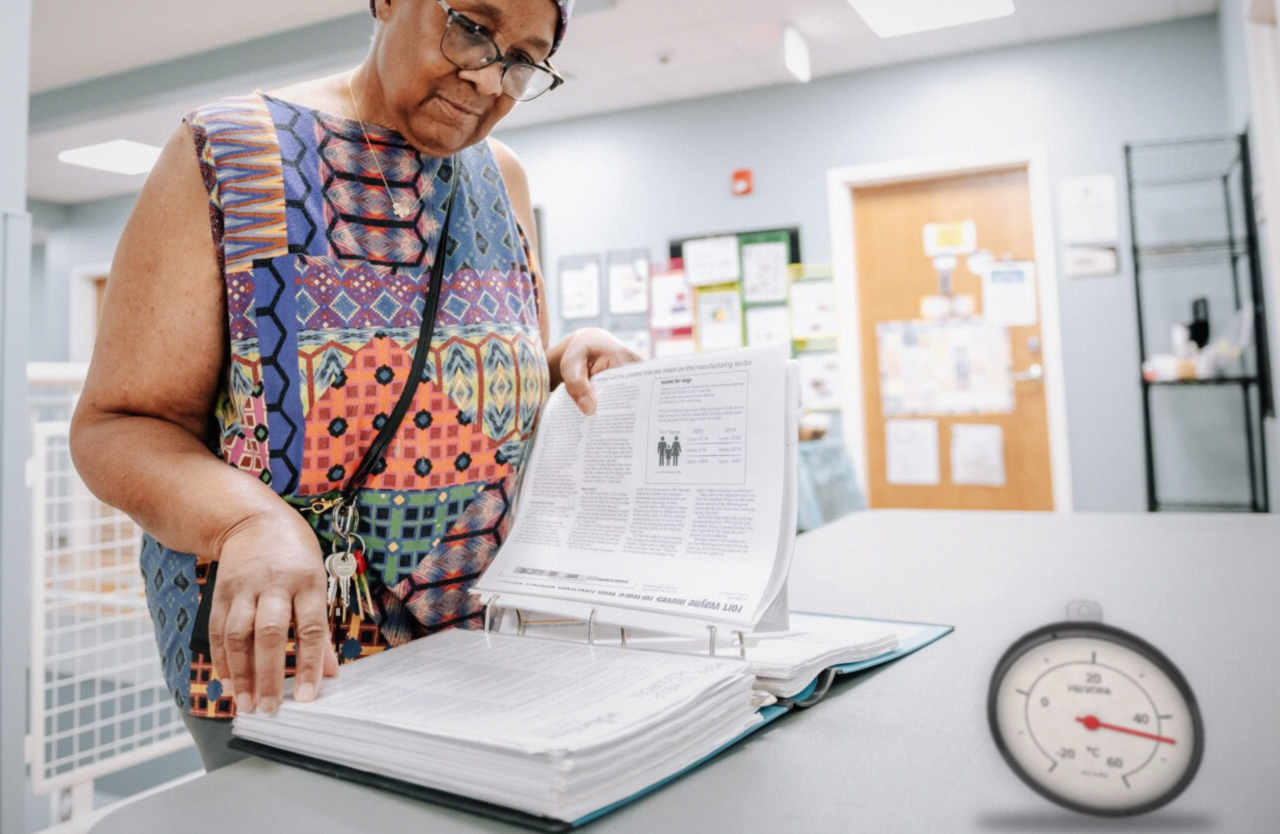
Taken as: value=45 unit=°C
